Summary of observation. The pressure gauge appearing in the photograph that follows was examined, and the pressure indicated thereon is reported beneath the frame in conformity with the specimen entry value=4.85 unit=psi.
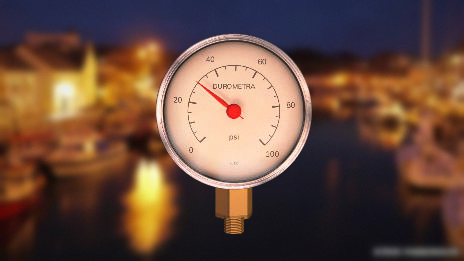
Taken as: value=30 unit=psi
